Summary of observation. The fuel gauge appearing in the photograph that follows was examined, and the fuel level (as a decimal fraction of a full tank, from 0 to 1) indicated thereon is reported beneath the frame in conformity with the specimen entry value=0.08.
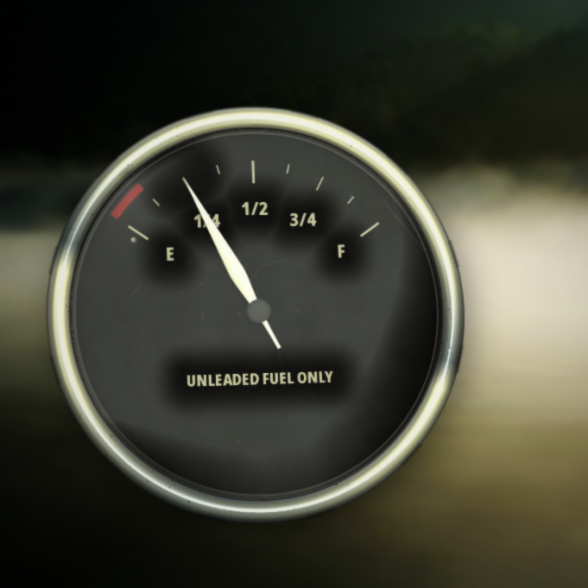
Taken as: value=0.25
